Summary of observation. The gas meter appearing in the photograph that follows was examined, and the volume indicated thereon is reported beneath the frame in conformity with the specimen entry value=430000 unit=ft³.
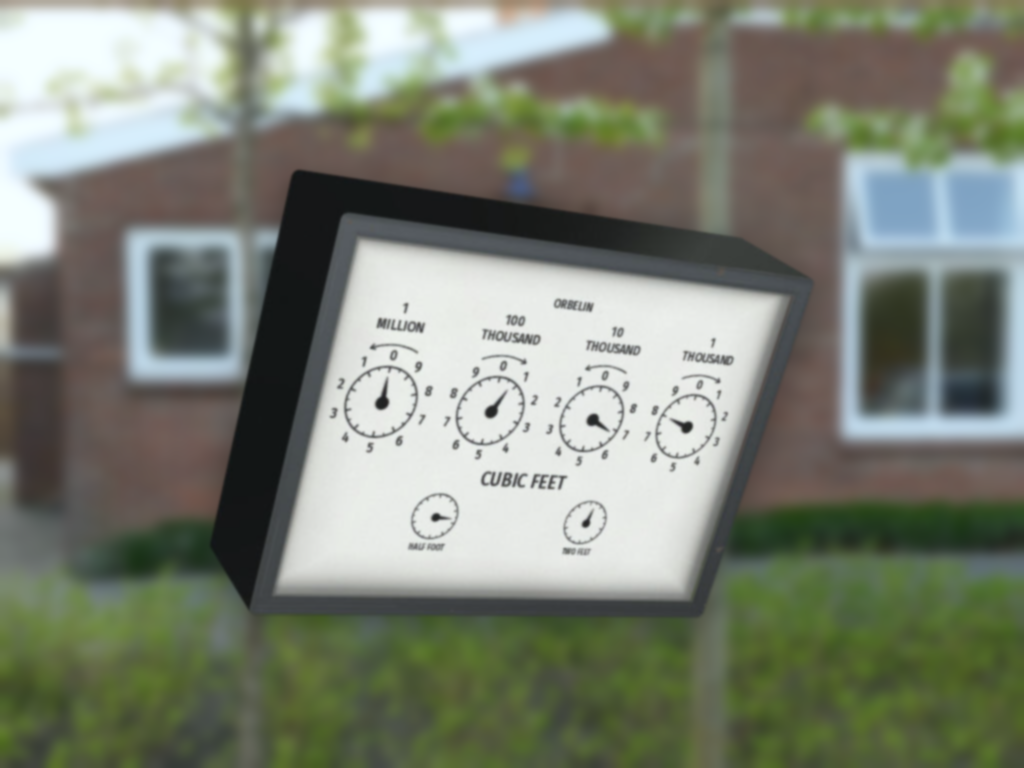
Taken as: value=6800 unit=ft³
